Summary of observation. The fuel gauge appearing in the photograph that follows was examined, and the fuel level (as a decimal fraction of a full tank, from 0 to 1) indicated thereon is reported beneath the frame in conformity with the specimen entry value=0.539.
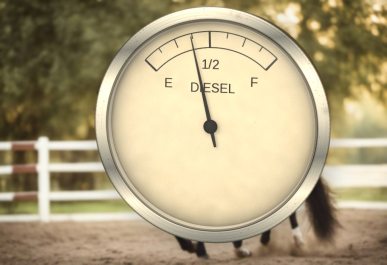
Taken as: value=0.375
